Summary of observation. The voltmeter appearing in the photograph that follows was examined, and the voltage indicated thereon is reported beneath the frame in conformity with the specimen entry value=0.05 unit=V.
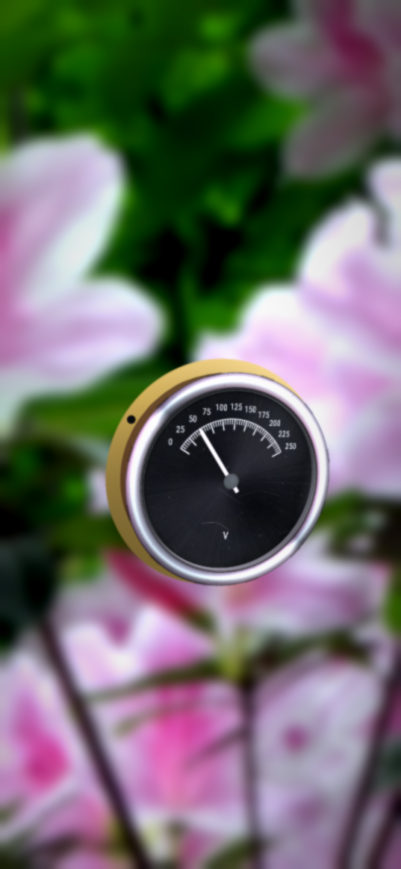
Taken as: value=50 unit=V
